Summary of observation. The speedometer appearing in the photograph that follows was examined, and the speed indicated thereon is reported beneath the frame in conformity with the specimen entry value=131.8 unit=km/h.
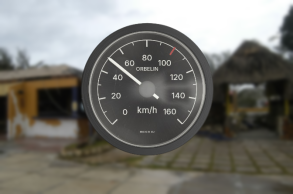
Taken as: value=50 unit=km/h
